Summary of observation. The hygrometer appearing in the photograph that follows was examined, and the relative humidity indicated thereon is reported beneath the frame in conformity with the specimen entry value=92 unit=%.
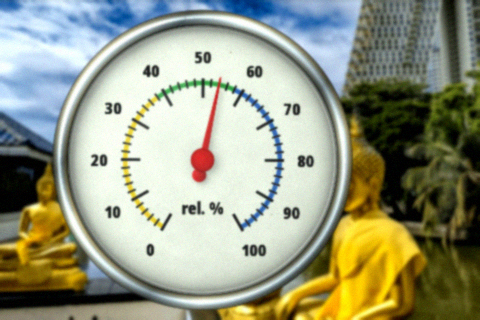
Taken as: value=54 unit=%
